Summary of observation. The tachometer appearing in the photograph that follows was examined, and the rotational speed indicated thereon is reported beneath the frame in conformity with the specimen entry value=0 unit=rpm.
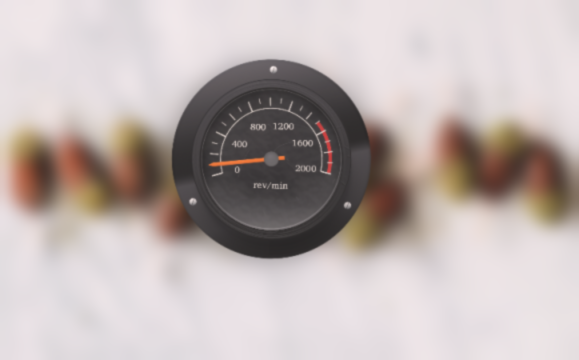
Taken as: value=100 unit=rpm
